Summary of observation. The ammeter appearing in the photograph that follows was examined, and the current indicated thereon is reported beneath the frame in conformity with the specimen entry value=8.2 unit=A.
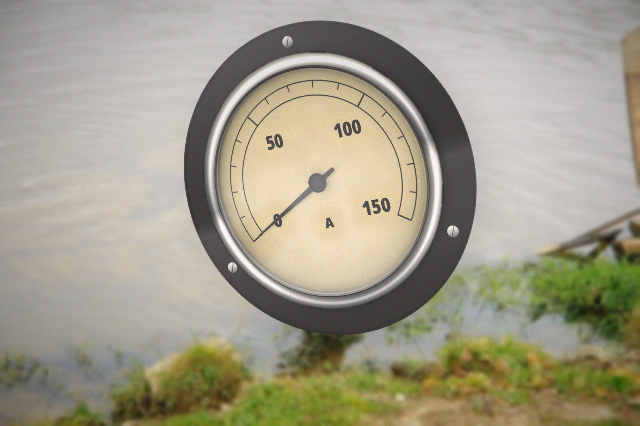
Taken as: value=0 unit=A
